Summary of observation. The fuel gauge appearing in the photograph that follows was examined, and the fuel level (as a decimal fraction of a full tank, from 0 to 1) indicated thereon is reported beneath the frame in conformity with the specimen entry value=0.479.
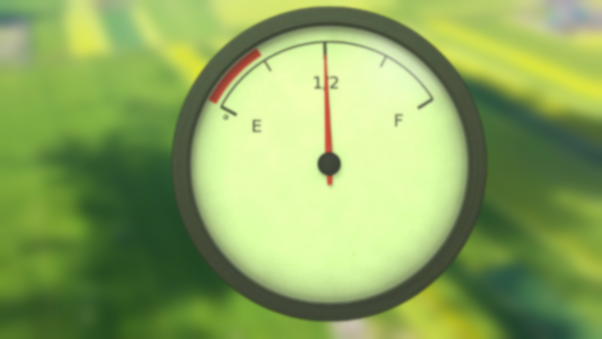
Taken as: value=0.5
